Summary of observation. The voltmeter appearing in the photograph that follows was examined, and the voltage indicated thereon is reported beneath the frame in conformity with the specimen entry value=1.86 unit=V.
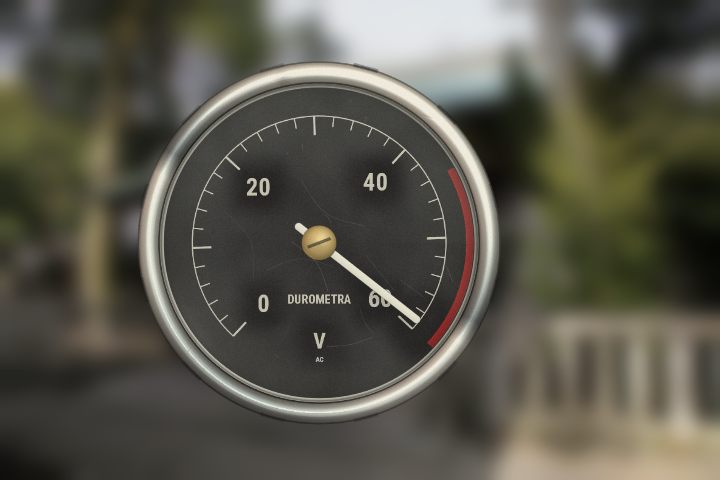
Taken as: value=59 unit=V
